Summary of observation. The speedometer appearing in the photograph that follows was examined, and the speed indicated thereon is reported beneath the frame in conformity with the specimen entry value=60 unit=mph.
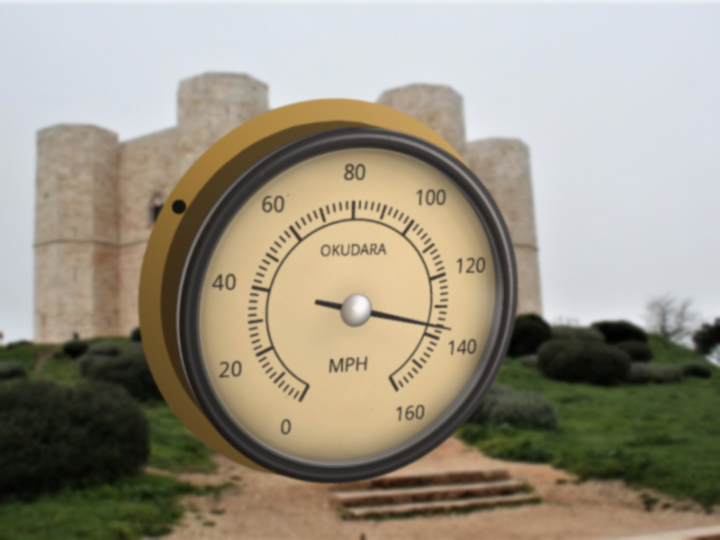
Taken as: value=136 unit=mph
